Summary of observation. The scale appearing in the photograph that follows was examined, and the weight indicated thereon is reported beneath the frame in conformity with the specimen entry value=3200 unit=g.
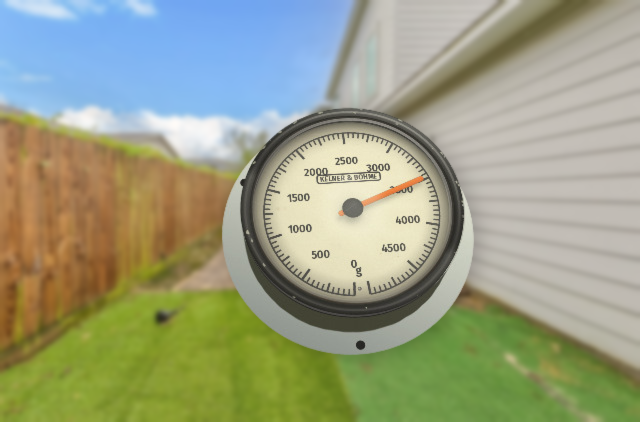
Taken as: value=3500 unit=g
